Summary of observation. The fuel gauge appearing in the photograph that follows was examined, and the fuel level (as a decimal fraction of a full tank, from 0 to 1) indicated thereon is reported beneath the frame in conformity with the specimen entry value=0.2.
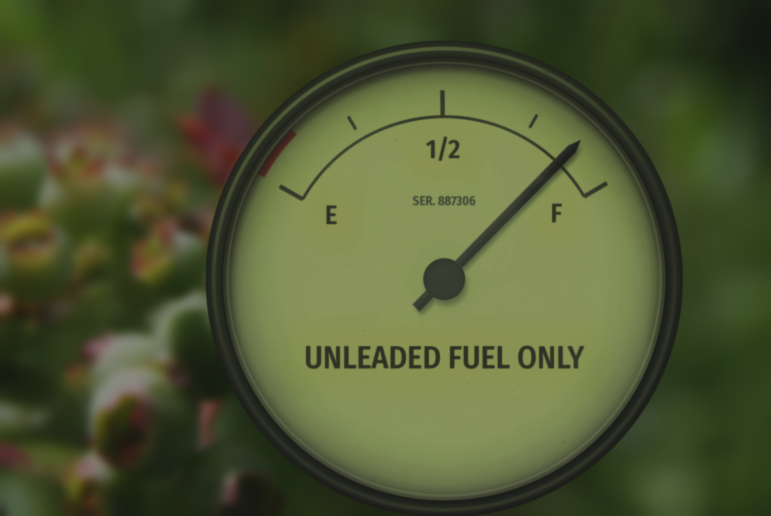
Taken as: value=0.875
